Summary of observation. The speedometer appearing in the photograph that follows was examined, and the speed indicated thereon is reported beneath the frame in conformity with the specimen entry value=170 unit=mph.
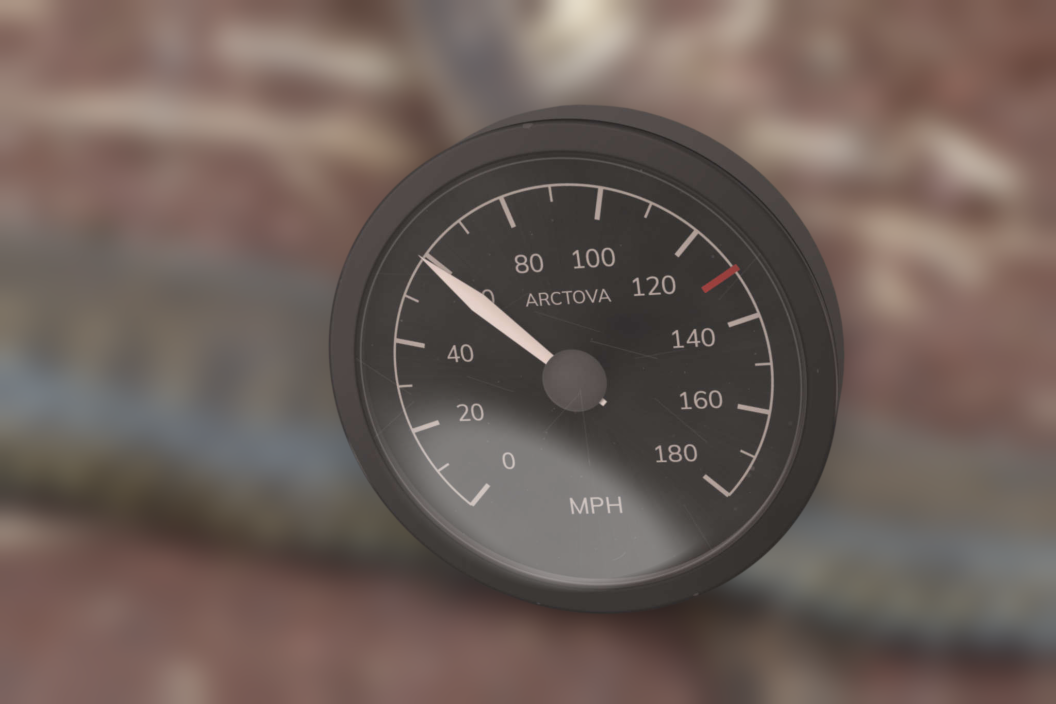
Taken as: value=60 unit=mph
